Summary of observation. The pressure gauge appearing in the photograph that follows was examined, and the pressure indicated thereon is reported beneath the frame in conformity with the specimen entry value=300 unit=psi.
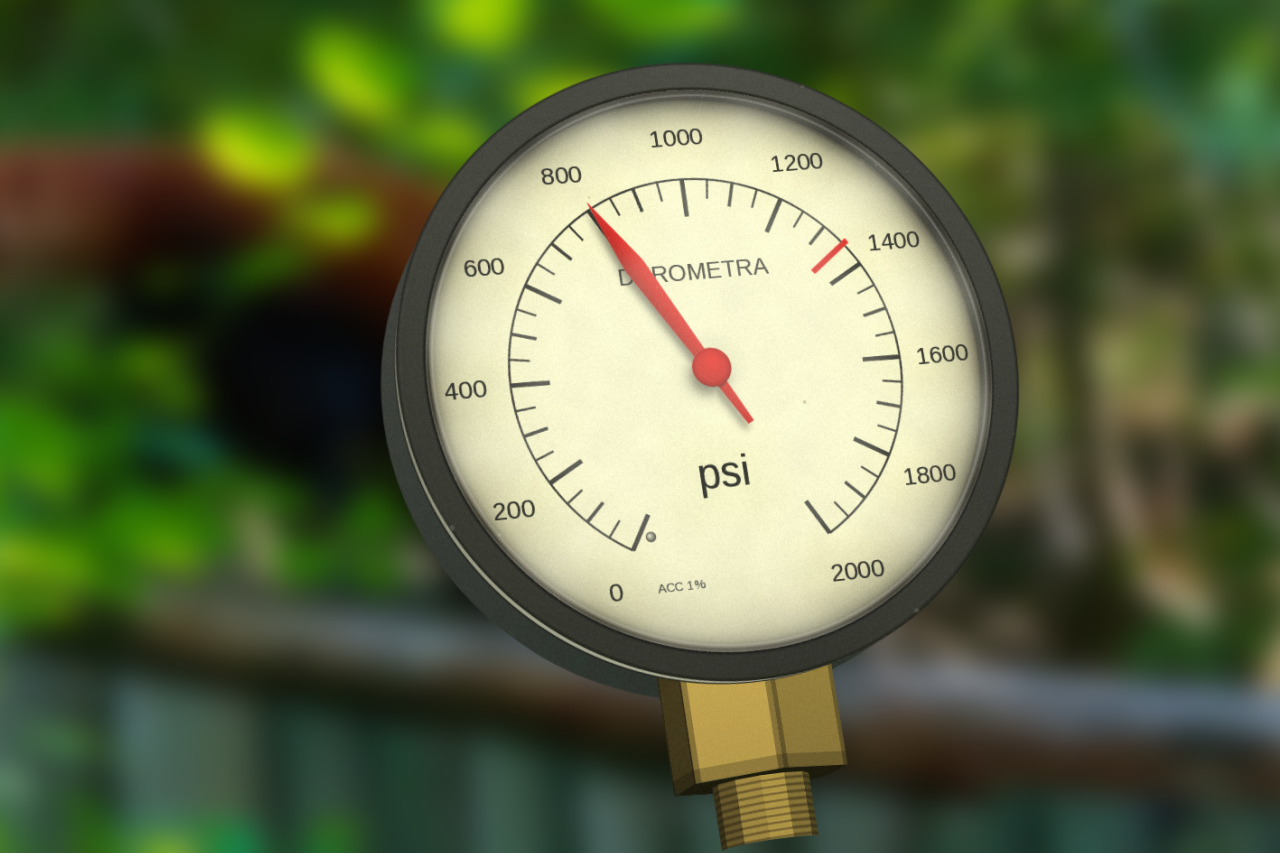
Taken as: value=800 unit=psi
